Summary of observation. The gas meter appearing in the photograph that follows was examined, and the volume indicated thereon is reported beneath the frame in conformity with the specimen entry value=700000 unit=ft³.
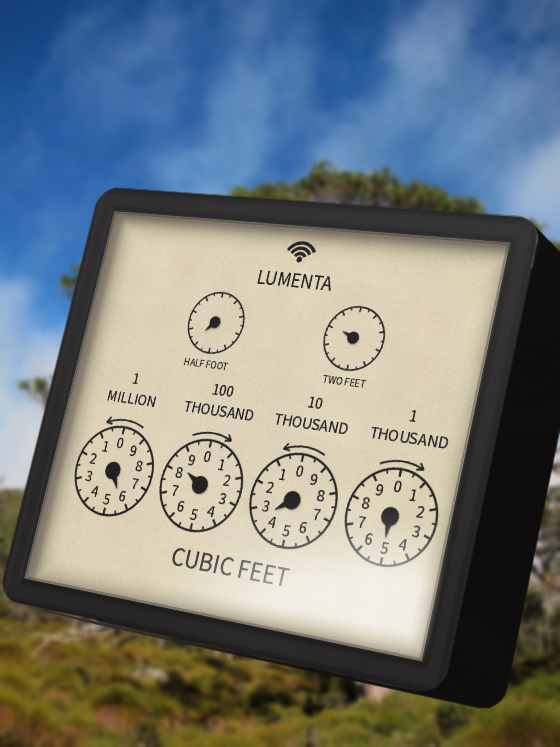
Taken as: value=583500 unit=ft³
